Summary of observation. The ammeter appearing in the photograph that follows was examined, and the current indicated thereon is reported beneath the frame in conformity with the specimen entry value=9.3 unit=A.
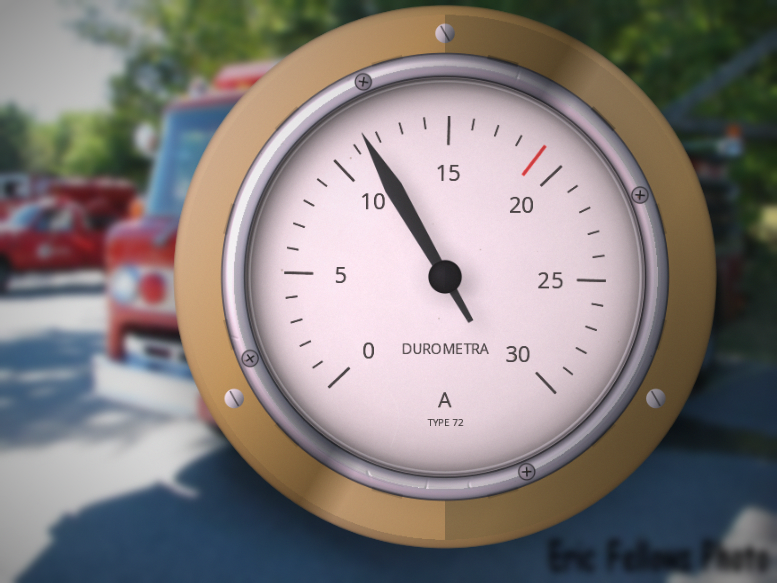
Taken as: value=11.5 unit=A
